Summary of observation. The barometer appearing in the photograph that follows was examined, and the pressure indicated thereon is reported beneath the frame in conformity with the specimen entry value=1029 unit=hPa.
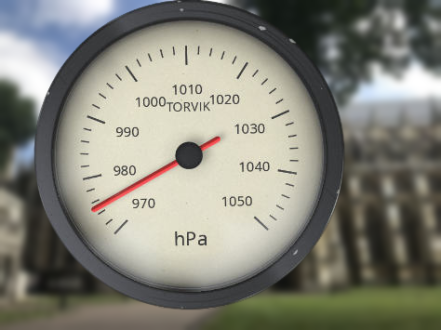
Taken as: value=975 unit=hPa
